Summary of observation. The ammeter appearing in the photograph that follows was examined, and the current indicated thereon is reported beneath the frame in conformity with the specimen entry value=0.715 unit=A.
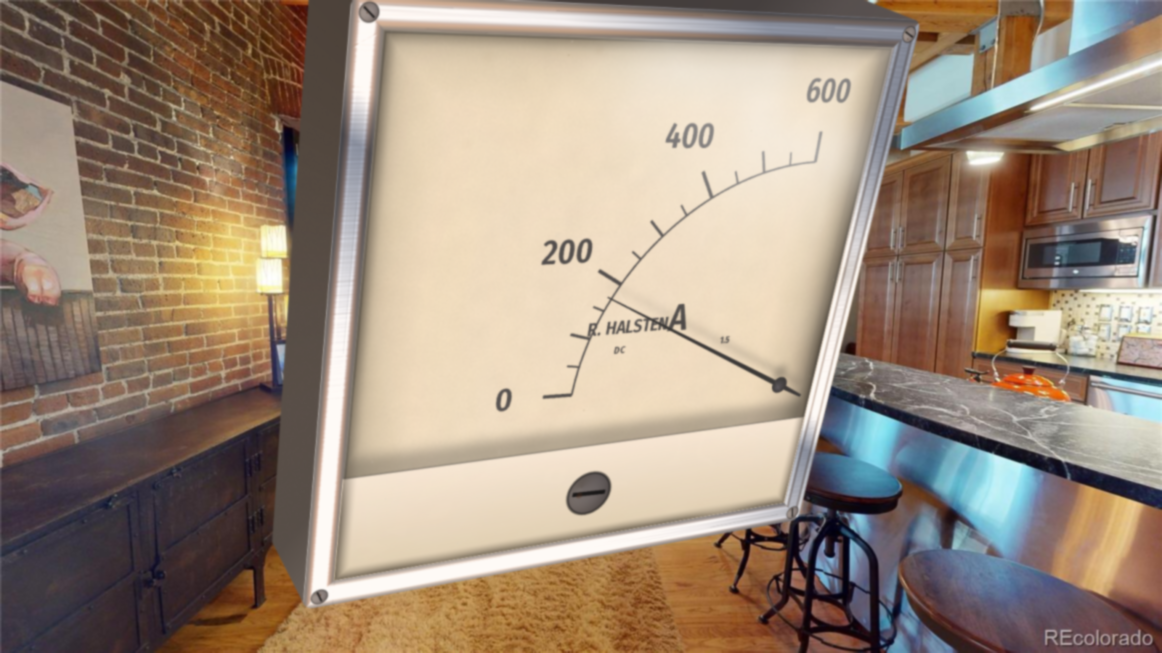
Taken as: value=175 unit=A
